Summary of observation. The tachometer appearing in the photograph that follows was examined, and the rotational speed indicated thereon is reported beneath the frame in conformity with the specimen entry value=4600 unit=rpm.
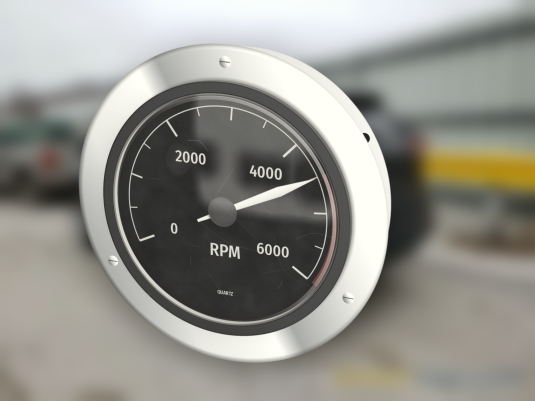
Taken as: value=4500 unit=rpm
